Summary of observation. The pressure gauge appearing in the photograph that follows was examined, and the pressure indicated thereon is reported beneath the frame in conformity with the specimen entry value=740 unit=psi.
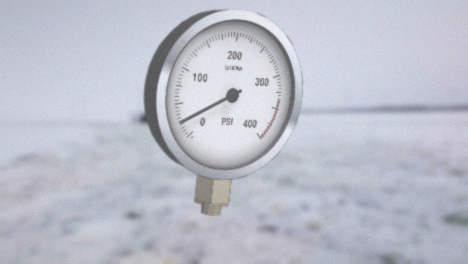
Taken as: value=25 unit=psi
